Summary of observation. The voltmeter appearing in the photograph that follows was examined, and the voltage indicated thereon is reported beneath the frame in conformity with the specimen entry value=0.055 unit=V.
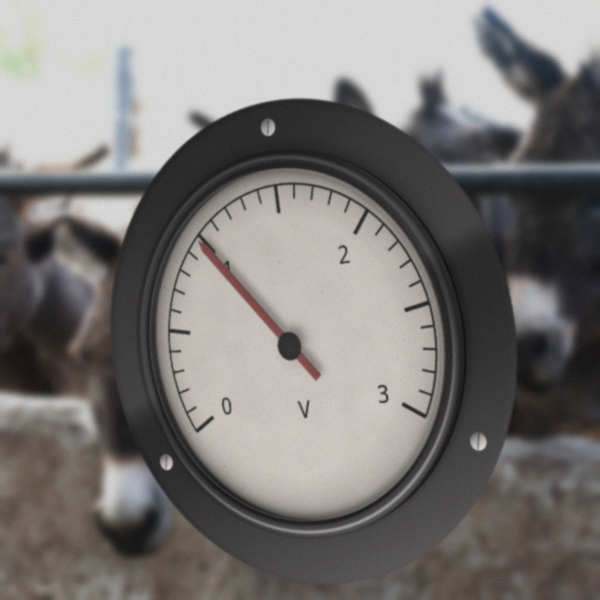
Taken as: value=1 unit=V
